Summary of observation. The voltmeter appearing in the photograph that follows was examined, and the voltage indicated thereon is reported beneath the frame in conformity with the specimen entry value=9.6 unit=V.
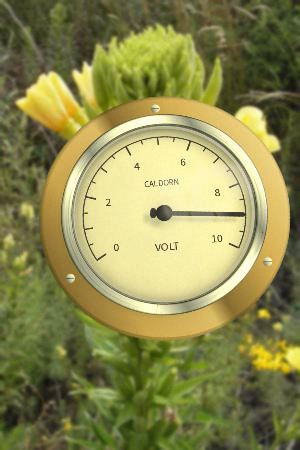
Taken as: value=9 unit=V
